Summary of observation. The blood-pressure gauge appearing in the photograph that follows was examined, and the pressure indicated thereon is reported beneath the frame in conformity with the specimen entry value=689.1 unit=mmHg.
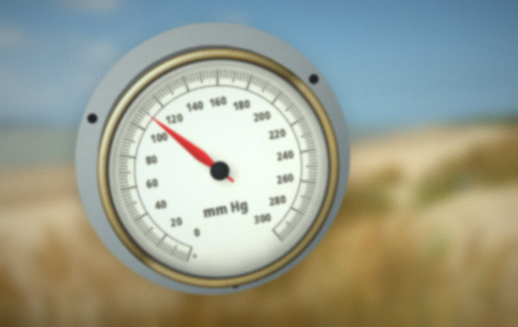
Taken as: value=110 unit=mmHg
